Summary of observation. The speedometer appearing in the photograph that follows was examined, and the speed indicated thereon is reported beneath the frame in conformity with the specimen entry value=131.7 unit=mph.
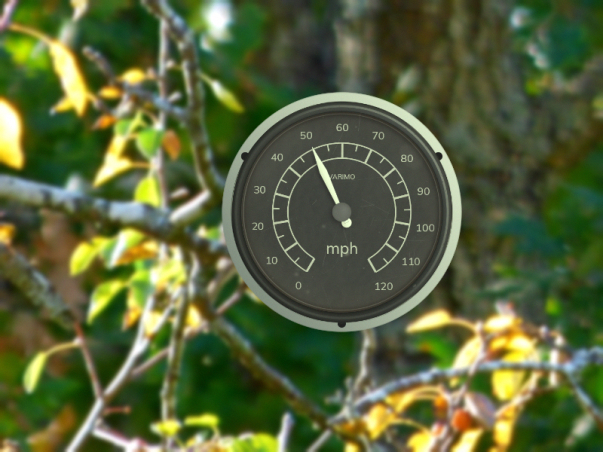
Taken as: value=50 unit=mph
